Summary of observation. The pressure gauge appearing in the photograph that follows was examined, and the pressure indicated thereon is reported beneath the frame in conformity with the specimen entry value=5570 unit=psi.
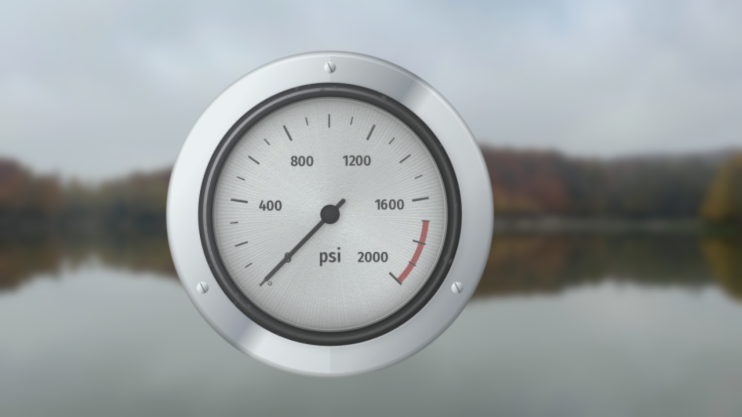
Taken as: value=0 unit=psi
